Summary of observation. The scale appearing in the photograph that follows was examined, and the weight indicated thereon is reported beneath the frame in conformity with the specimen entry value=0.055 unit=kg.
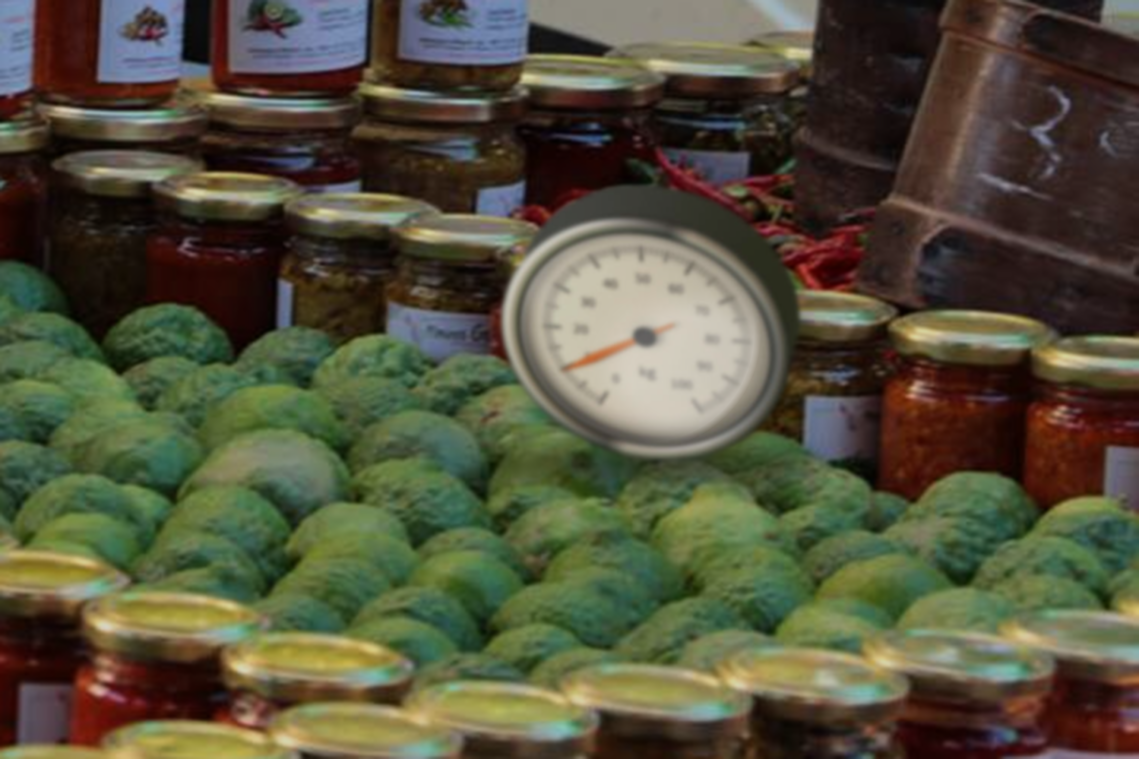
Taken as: value=10 unit=kg
